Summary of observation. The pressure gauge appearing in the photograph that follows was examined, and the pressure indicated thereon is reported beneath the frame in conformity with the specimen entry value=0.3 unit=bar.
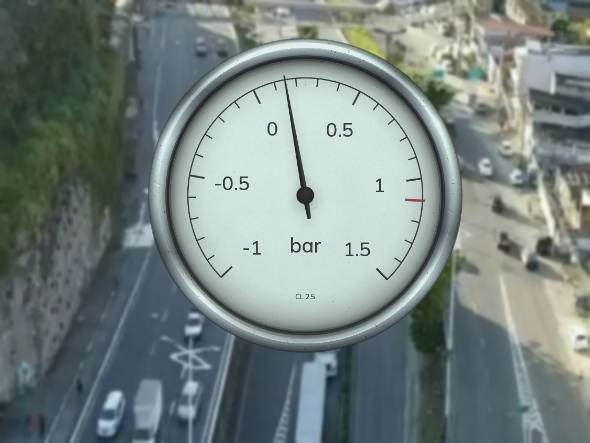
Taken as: value=0.15 unit=bar
